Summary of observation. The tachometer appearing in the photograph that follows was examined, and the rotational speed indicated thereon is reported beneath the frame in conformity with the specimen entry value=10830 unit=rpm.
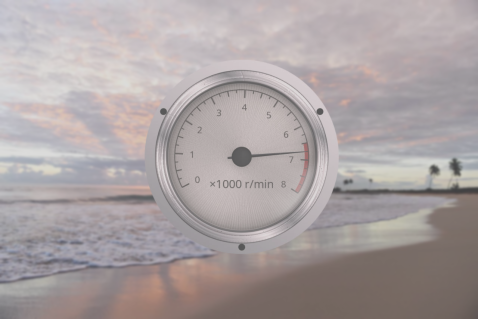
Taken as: value=6750 unit=rpm
